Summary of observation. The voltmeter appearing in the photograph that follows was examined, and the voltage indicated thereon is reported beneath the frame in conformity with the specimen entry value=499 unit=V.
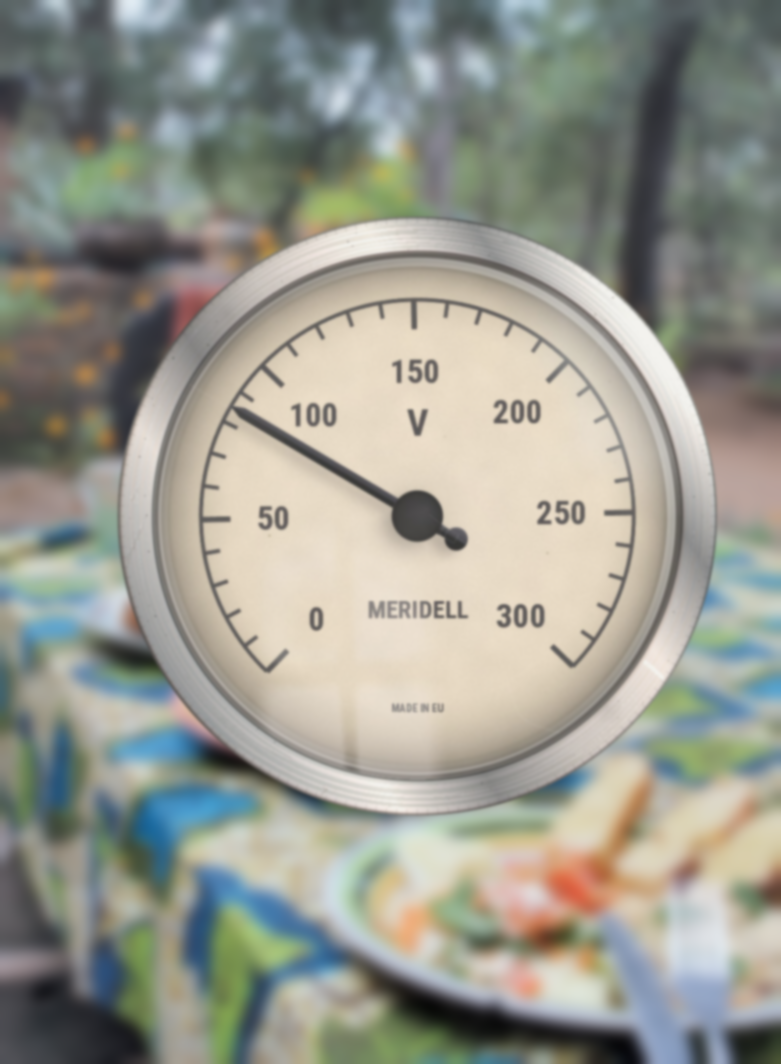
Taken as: value=85 unit=V
